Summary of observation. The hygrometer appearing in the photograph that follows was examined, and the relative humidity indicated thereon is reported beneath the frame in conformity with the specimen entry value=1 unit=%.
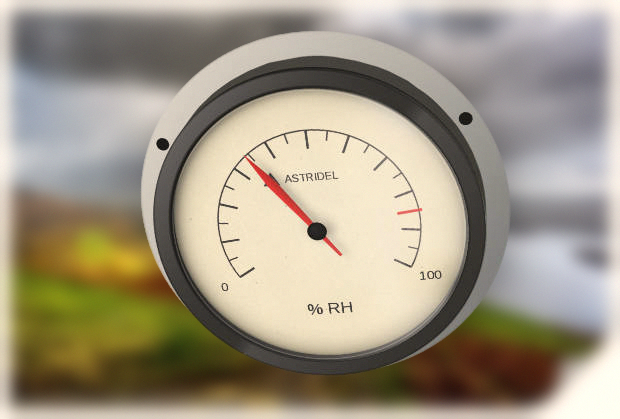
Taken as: value=35 unit=%
